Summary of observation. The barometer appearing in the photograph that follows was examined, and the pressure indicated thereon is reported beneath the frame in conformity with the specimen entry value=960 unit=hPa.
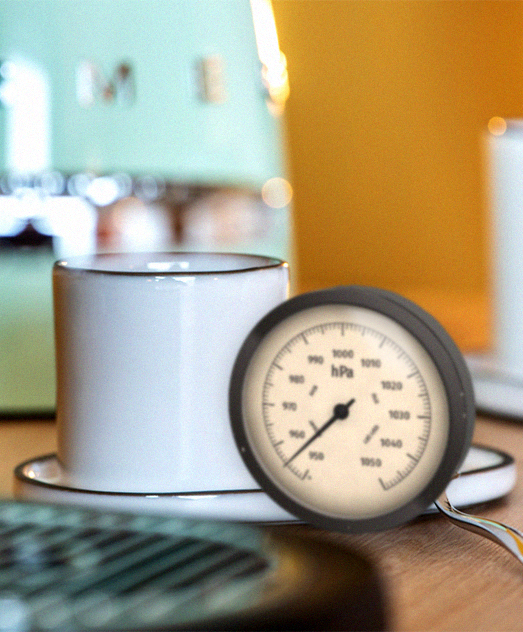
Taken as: value=955 unit=hPa
